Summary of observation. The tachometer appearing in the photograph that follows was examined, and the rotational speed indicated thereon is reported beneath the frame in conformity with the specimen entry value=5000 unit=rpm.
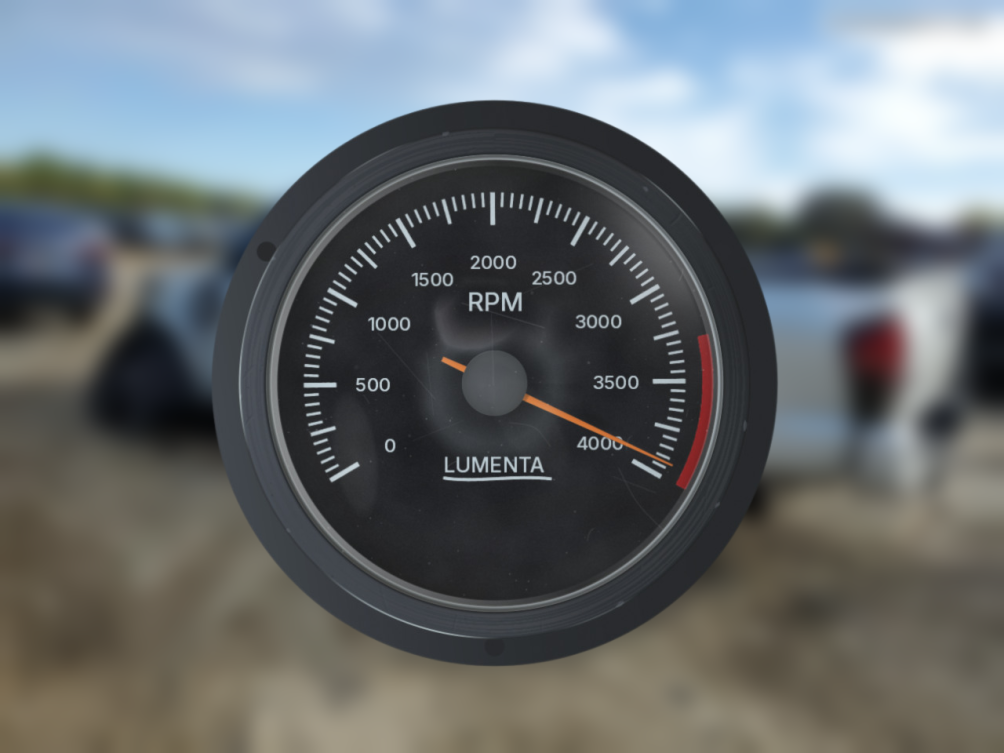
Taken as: value=3925 unit=rpm
